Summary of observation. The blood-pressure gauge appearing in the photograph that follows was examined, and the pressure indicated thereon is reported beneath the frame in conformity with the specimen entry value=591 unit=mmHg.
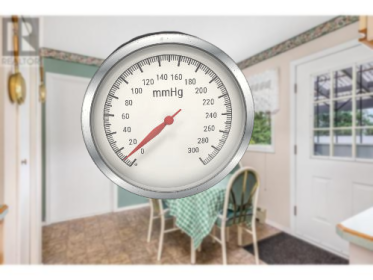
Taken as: value=10 unit=mmHg
